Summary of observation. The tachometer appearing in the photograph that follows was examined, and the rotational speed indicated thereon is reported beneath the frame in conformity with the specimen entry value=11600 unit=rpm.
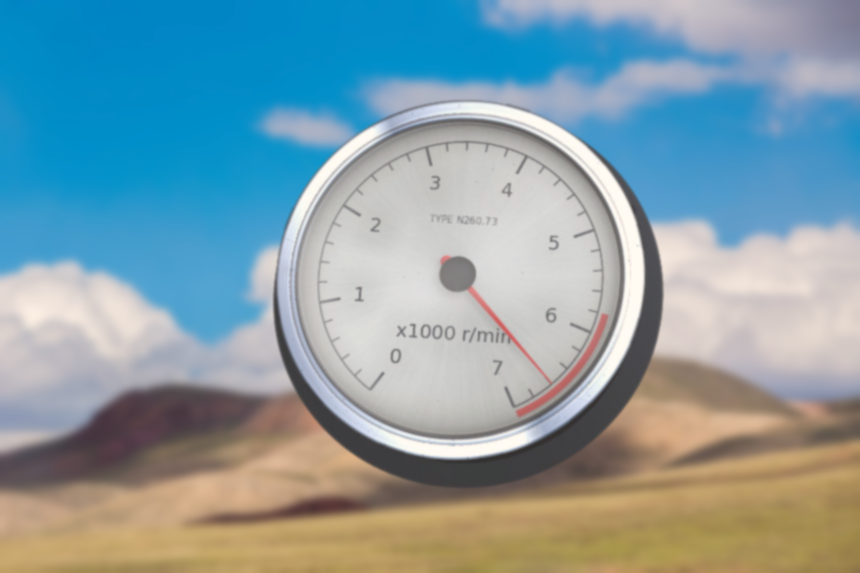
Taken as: value=6600 unit=rpm
